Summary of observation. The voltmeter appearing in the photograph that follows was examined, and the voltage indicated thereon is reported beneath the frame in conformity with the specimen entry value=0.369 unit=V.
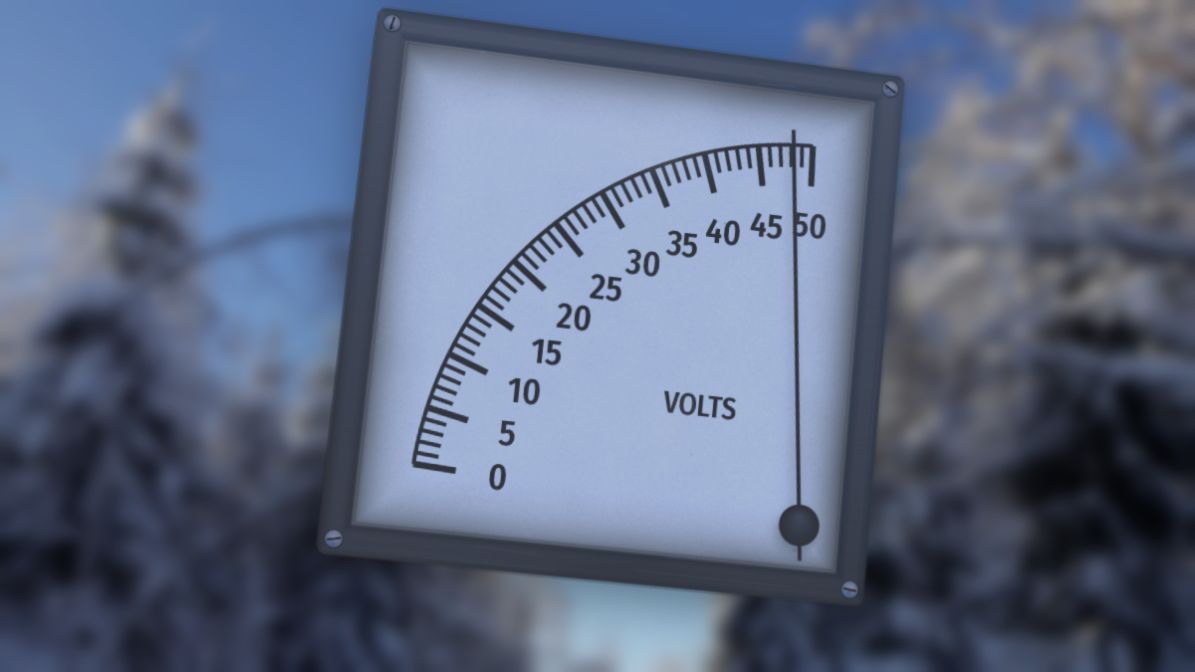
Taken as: value=48 unit=V
